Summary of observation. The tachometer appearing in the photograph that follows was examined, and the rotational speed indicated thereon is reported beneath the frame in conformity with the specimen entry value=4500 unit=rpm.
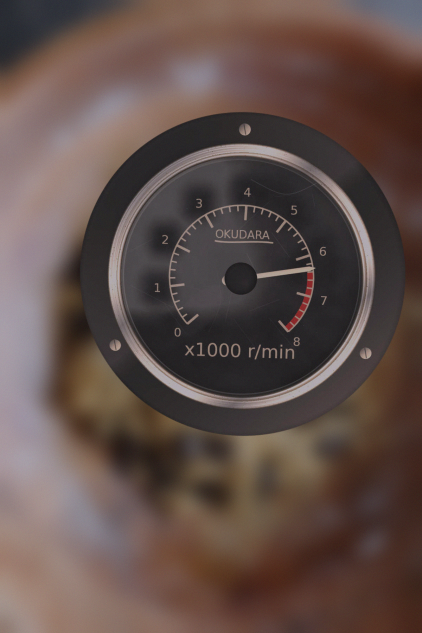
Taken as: value=6300 unit=rpm
